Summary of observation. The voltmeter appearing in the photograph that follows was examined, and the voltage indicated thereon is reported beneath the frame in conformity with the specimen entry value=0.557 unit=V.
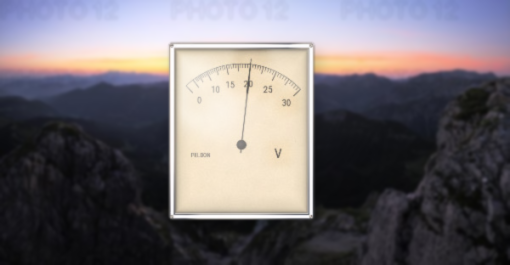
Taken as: value=20 unit=V
